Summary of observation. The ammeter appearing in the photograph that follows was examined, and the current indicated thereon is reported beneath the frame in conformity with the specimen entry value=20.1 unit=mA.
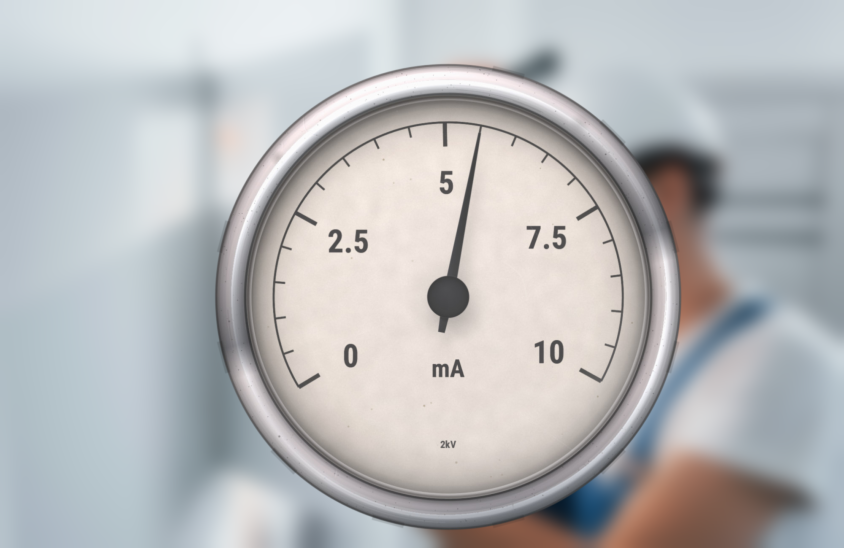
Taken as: value=5.5 unit=mA
